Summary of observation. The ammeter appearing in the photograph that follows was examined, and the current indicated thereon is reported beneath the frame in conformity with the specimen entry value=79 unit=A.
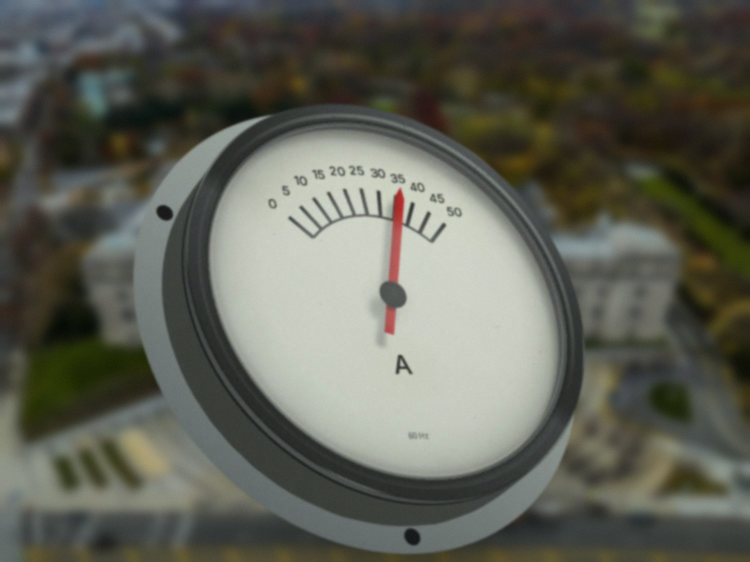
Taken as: value=35 unit=A
